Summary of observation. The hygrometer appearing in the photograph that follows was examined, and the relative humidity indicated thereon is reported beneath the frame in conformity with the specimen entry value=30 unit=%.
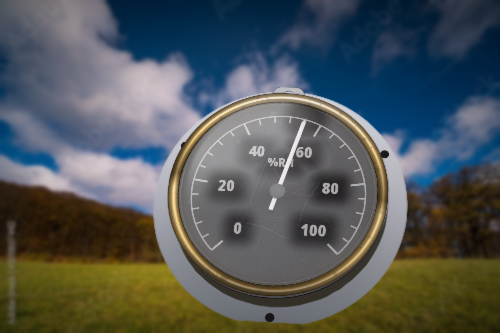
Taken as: value=56 unit=%
